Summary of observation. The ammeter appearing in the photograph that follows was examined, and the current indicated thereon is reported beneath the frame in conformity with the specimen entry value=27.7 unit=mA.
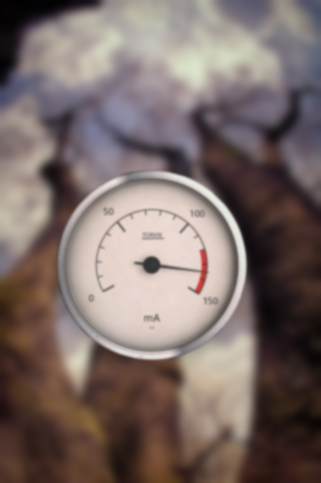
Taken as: value=135 unit=mA
